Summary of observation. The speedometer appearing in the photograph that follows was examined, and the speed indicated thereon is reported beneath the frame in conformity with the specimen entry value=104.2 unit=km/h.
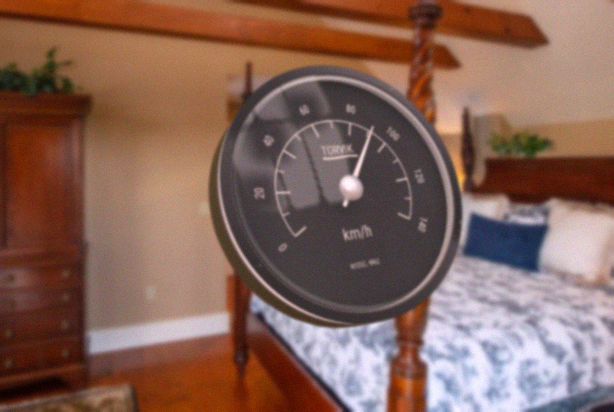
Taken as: value=90 unit=km/h
